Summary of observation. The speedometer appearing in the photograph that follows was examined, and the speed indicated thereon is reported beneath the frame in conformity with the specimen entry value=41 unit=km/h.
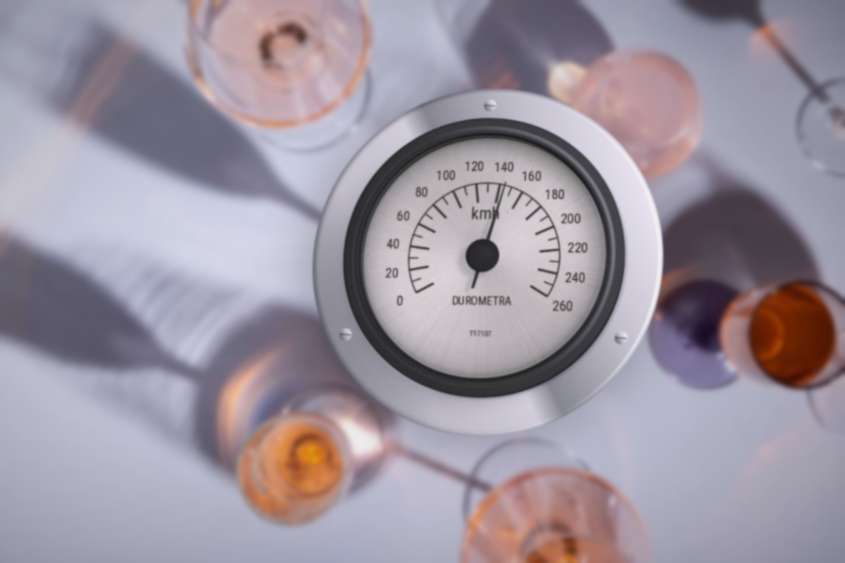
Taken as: value=145 unit=km/h
